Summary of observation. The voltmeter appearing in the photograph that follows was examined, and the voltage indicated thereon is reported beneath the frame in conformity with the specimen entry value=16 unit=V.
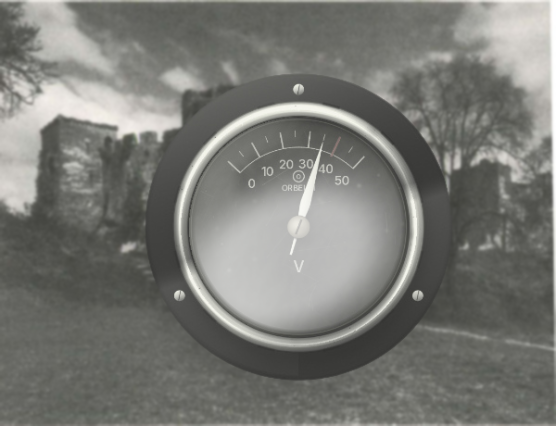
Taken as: value=35 unit=V
